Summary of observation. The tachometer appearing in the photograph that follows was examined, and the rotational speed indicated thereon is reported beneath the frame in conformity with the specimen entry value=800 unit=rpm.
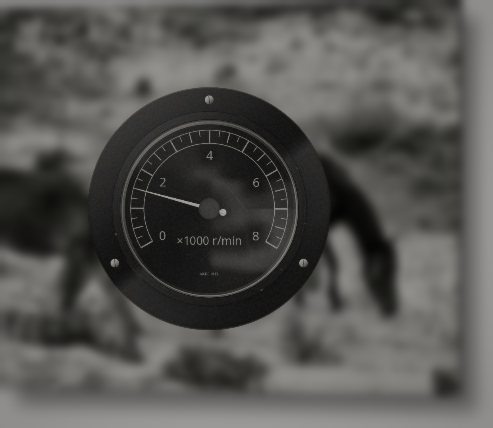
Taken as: value=1500 unit=rpm
